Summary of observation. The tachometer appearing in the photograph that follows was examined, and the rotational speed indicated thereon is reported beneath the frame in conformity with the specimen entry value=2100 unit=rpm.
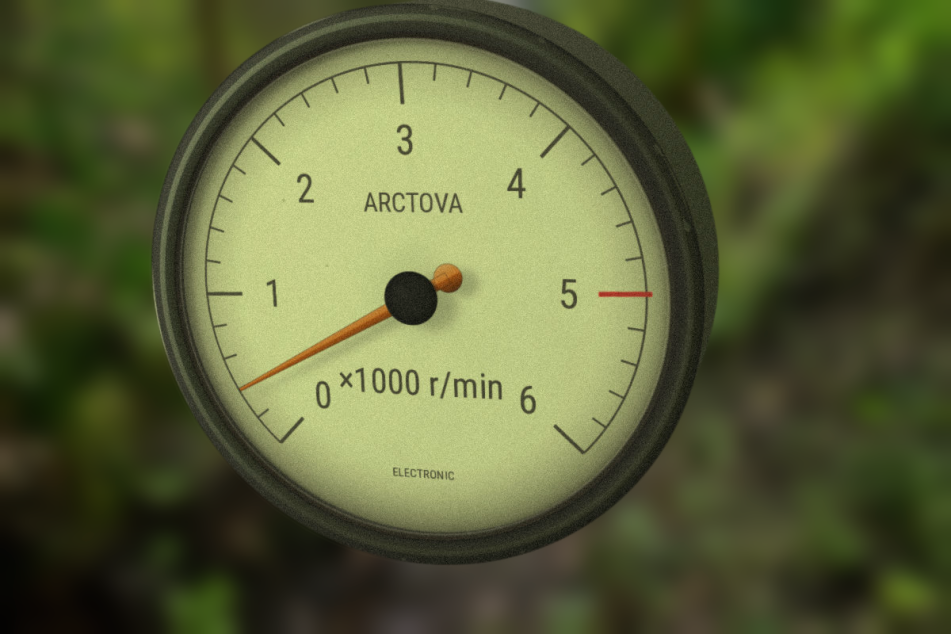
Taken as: value=400 unit=rpm
